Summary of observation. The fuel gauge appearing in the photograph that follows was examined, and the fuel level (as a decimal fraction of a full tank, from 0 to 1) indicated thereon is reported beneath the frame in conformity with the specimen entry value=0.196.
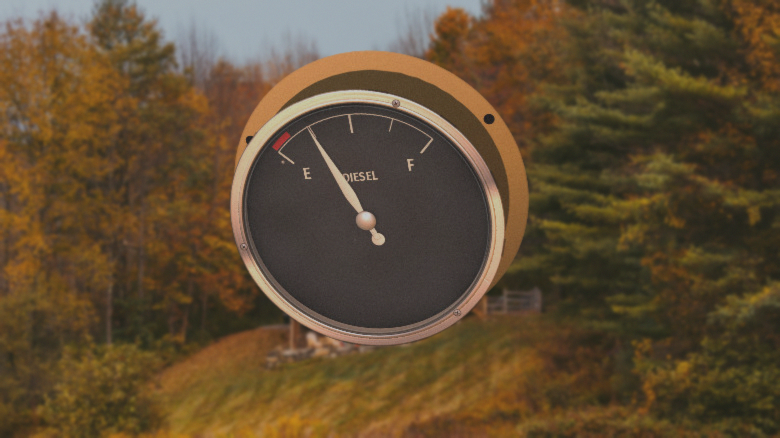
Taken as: value=0.25
